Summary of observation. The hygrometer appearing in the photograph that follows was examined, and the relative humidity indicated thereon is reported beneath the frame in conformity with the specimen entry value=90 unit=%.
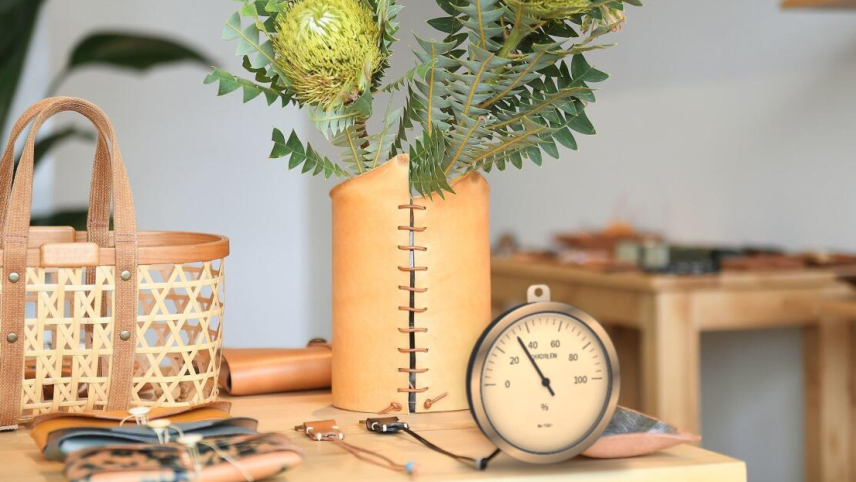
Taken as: value=32 unit=%
